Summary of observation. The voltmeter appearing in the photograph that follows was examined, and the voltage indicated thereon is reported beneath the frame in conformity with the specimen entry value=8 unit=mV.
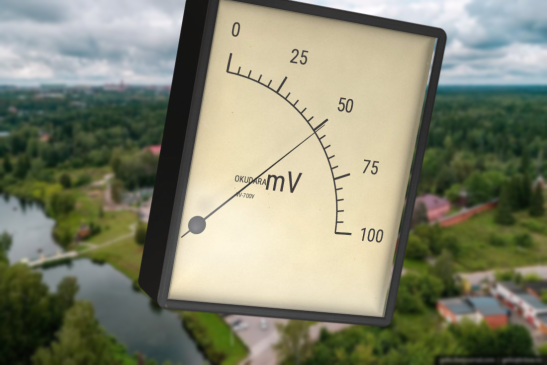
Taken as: value=50 unit=mV
